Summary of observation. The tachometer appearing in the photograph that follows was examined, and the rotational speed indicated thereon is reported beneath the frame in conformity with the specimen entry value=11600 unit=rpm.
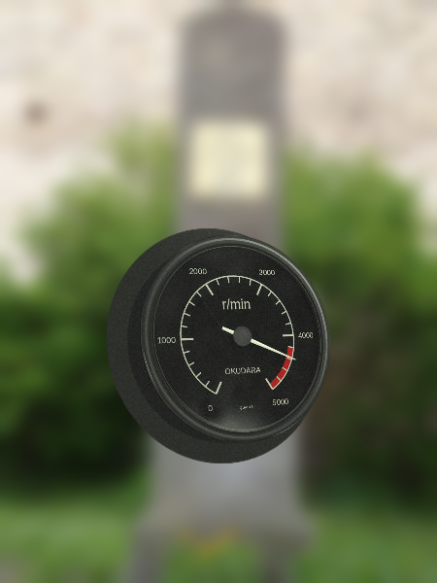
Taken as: value=4400 unit=rpm
